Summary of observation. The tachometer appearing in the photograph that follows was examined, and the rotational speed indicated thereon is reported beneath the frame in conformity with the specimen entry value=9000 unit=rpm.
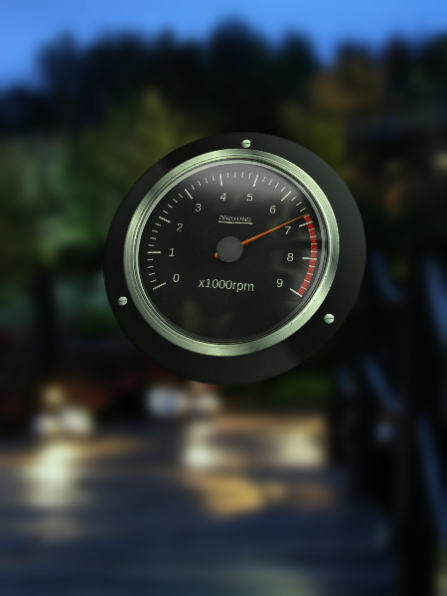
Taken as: value=6800 unit=rpm
